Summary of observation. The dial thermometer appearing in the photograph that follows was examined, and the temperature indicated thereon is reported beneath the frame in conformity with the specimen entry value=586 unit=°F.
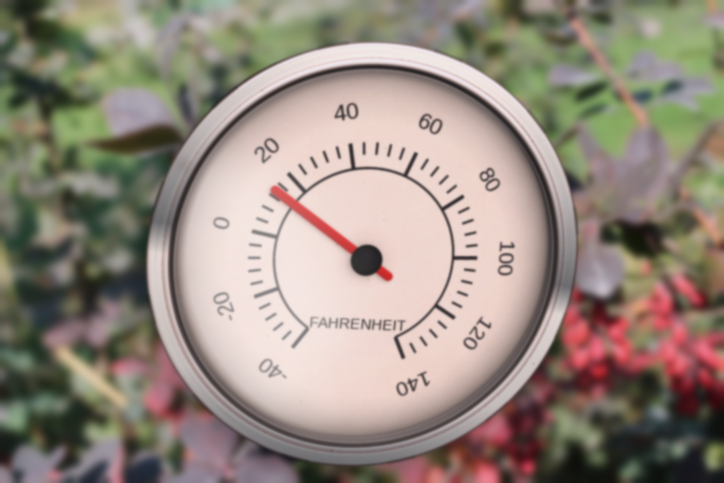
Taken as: value=14 unit=°F
